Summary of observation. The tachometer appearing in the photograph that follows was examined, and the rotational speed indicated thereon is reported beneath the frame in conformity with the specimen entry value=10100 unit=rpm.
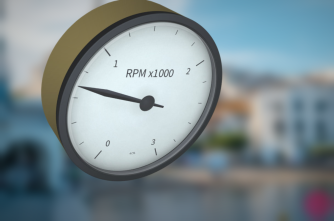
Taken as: value=700 unit=rpm
